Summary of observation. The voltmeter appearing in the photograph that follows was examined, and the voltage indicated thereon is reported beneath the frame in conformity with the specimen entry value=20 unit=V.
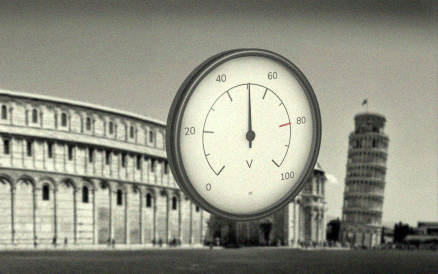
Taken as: value=50 unit=V
